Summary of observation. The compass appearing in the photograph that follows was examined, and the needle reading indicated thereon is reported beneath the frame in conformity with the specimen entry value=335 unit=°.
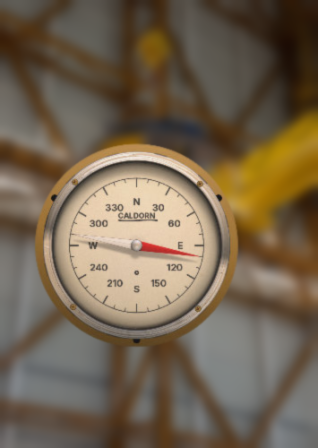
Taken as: value=100 unit=°
